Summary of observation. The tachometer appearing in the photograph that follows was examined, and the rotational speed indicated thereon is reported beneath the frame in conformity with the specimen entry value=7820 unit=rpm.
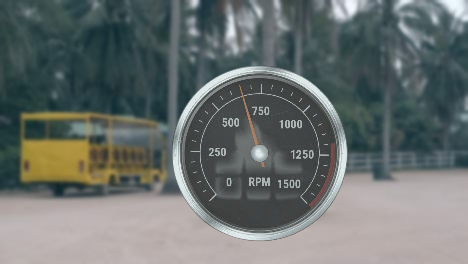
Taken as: value=650 unit=rpm
